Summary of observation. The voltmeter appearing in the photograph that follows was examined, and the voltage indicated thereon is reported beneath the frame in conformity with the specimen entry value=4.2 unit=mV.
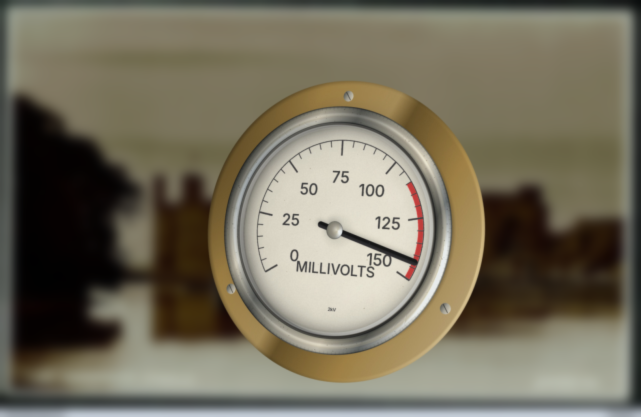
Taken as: value=142.5 unit=mV
